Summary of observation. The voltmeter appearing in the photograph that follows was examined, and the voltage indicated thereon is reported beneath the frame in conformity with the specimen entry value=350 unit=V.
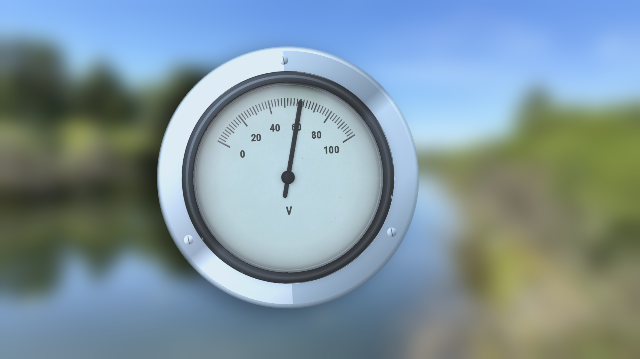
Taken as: value=60 unit=V
